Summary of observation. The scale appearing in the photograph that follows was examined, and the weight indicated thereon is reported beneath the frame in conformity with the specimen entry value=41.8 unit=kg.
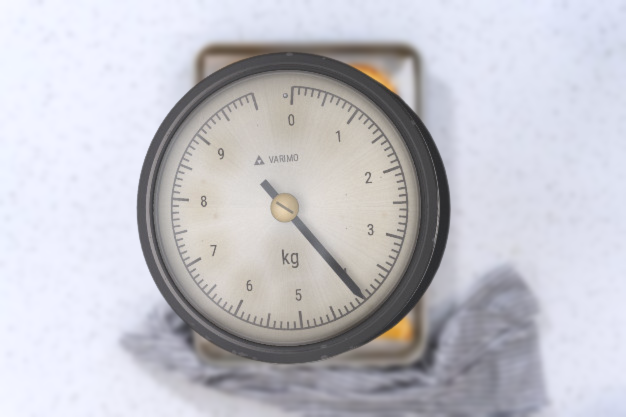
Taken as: value=4 unit=kg
